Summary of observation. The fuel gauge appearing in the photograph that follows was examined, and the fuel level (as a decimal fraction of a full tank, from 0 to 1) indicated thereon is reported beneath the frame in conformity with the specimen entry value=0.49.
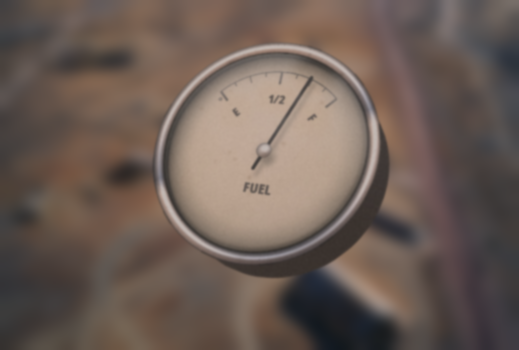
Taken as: value=0.75
